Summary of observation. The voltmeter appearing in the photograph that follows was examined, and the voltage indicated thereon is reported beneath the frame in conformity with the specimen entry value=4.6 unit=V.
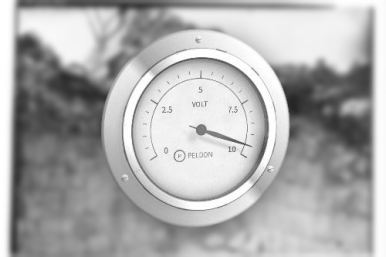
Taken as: value=9.5 unit=V
